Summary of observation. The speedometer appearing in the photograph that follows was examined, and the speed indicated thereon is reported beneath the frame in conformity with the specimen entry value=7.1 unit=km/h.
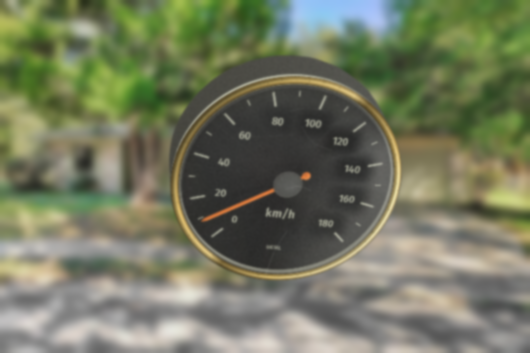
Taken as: value=10 unit=km/h
